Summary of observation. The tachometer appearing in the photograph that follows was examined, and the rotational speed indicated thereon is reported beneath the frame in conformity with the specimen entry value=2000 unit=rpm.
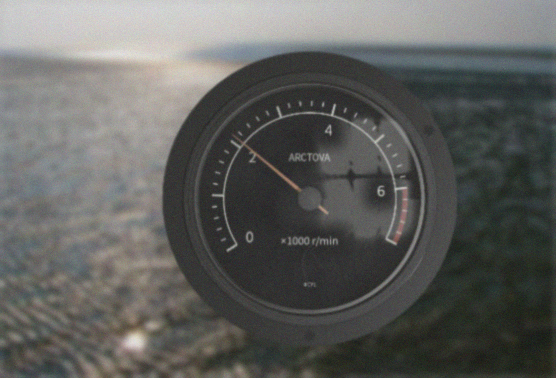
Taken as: value=2100 unit=rpm
